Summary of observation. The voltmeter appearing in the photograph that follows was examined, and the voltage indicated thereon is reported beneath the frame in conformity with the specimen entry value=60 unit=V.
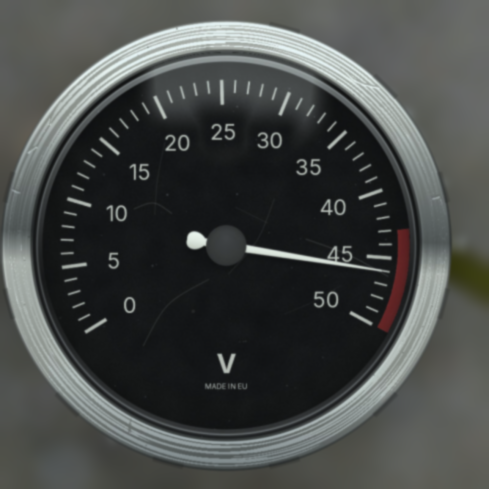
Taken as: value=46 unit=V
